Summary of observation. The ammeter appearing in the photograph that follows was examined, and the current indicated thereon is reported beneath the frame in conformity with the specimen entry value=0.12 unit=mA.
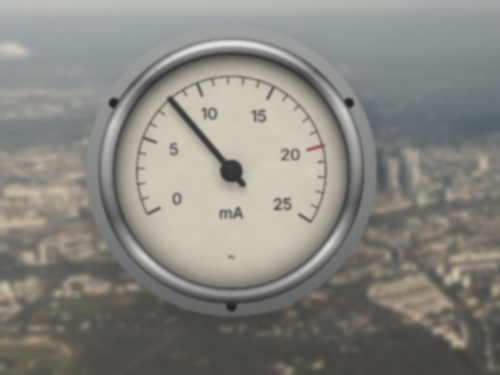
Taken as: value=8 unit=mA
